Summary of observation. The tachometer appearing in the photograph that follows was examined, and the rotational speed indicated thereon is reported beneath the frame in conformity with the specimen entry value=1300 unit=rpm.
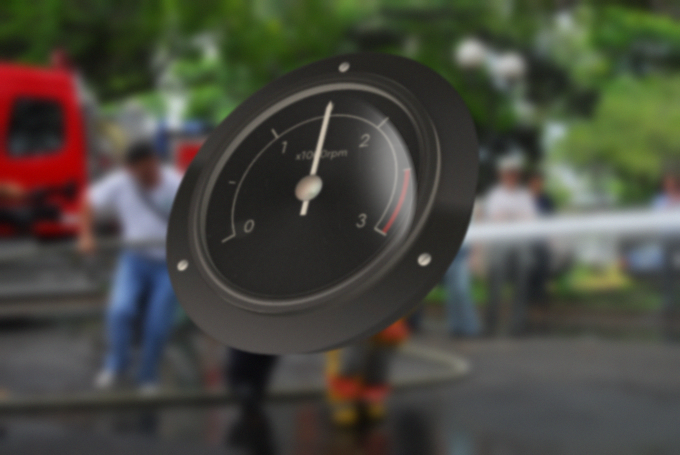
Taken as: value=1500 unit=rpm
